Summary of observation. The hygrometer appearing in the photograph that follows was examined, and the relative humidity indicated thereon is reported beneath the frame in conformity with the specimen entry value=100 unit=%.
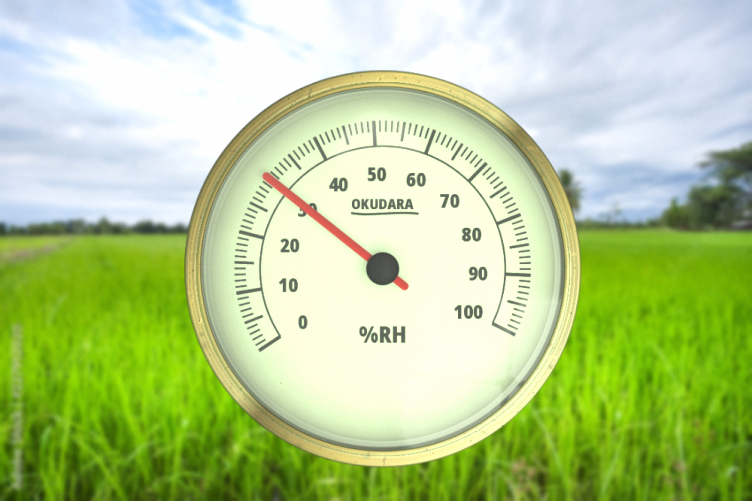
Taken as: value=30 unit=%
